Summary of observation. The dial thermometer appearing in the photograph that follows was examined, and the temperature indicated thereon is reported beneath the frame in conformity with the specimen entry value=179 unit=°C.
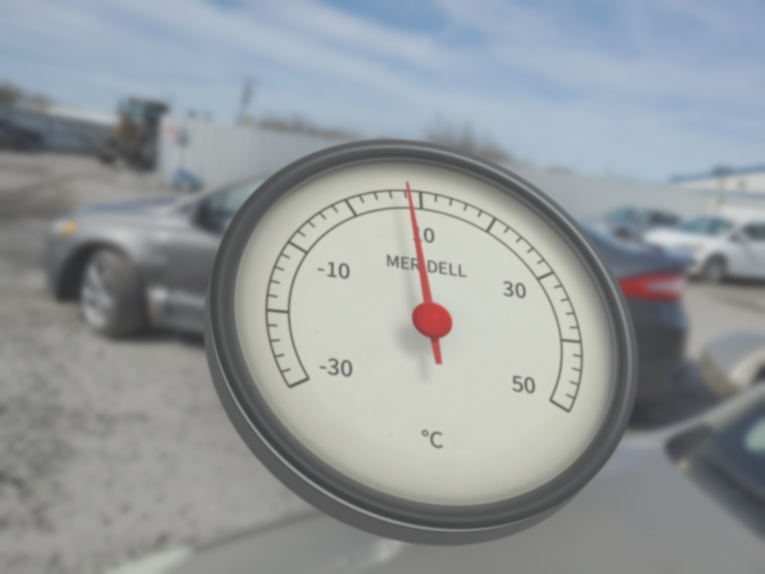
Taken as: value=8 unit=°C
